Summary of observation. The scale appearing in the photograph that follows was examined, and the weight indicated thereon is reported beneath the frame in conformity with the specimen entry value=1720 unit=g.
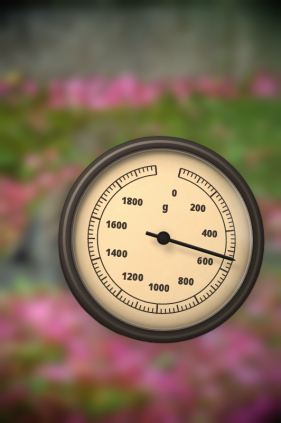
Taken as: value=540 unit=g
